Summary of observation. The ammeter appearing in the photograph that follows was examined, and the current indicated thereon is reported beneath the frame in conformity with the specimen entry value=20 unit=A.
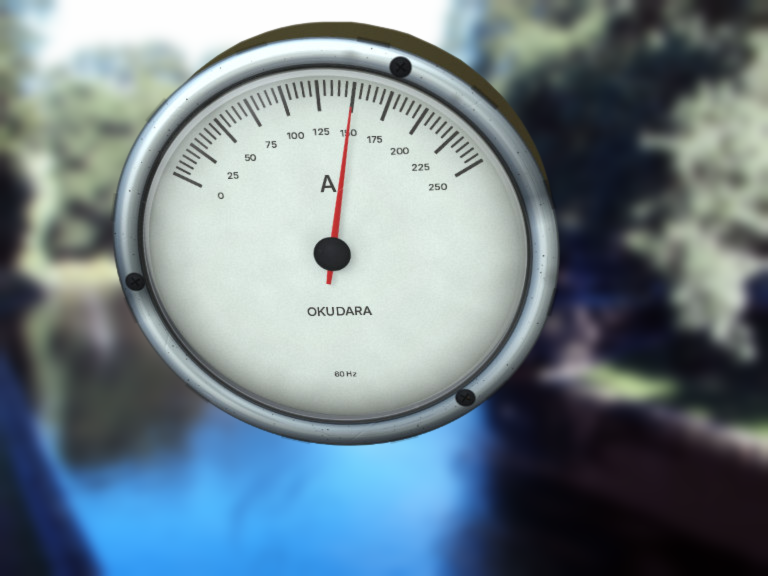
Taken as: value=150 unit=A
